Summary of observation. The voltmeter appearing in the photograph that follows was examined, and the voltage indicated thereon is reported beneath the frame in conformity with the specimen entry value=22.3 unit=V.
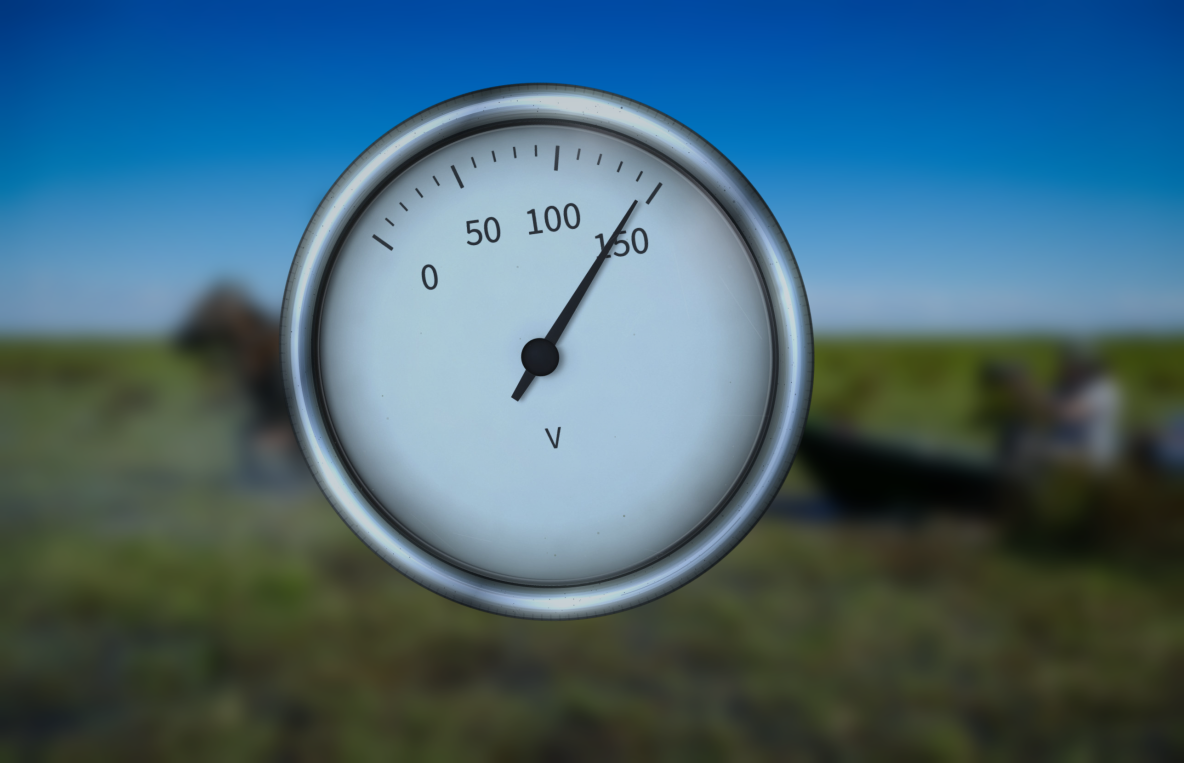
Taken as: value=145 unit=V
